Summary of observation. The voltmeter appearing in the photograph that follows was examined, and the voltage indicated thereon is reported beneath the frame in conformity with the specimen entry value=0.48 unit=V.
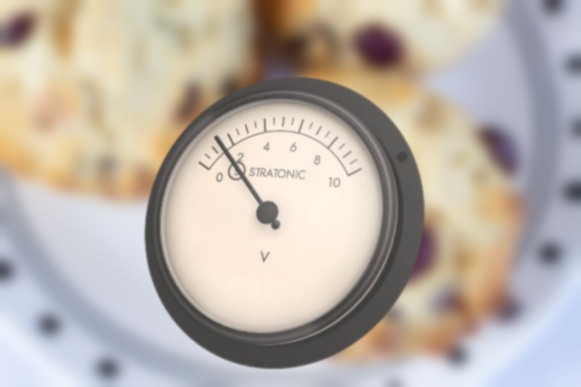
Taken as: value=1.5 unit=V
